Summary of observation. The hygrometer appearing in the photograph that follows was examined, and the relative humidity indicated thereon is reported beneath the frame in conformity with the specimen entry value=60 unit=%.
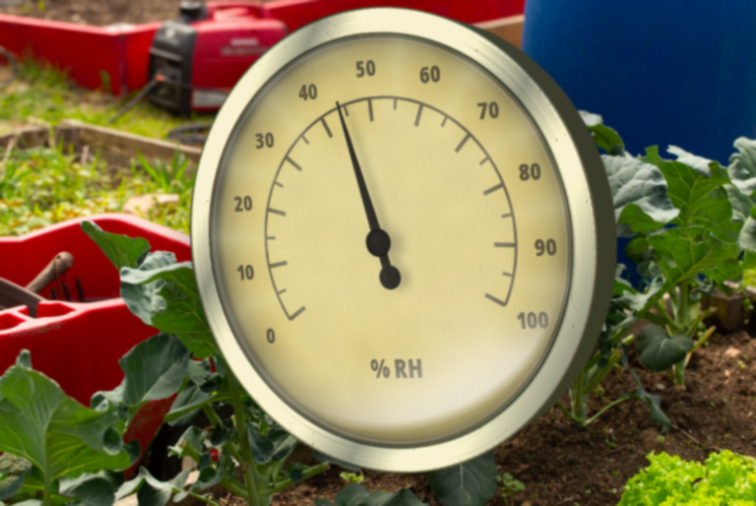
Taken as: value=45 unit=%
